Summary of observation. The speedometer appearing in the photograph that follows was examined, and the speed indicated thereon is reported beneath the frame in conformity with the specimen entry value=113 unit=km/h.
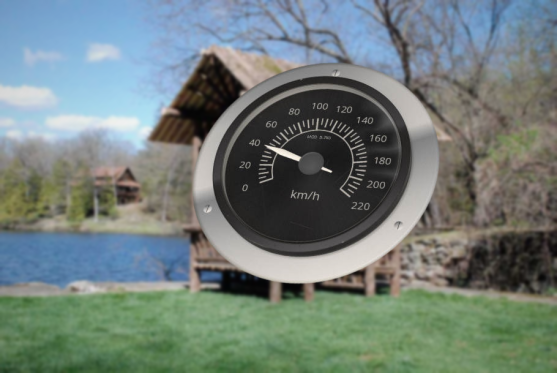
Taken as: value=40 unit=km/h
